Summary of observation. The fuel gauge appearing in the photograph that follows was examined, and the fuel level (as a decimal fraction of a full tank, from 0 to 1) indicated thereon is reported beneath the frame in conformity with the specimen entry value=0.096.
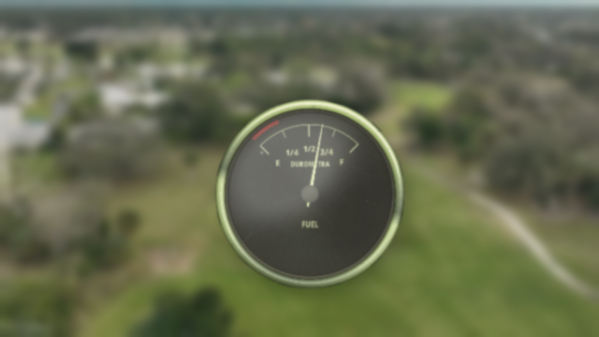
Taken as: value=0.625
